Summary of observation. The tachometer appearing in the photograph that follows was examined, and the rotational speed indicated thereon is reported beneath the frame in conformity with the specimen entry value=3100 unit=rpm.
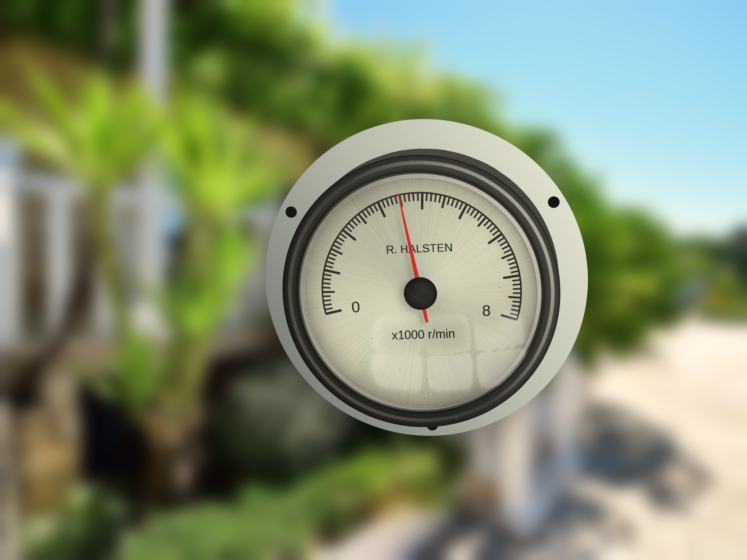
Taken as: value=3500 unit=rpm
